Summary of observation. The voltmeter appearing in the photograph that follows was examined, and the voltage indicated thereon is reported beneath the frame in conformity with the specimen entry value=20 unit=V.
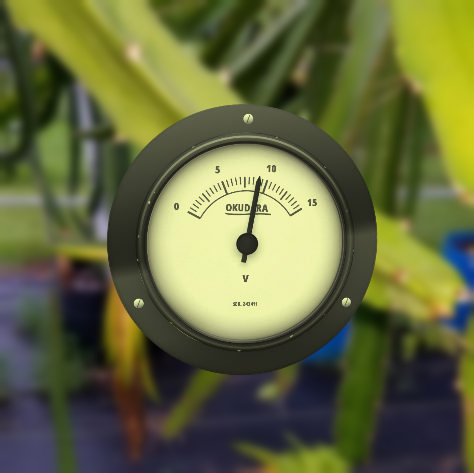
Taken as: value=9 unit=V
